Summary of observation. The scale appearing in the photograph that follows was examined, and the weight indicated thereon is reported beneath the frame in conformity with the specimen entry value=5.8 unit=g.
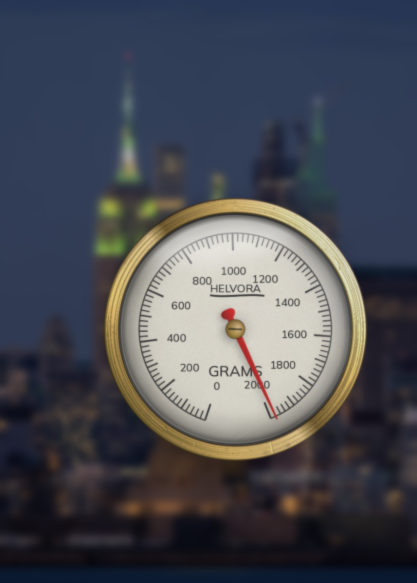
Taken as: value=1980 unit=g
